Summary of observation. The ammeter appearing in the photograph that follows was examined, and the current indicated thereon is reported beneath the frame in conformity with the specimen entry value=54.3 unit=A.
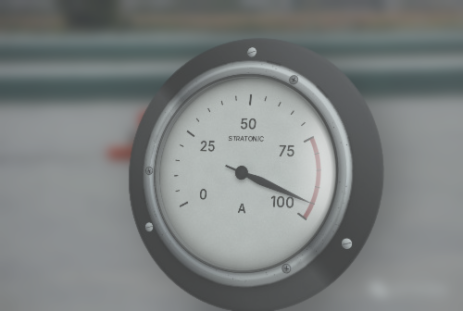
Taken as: value=95 unit=A
